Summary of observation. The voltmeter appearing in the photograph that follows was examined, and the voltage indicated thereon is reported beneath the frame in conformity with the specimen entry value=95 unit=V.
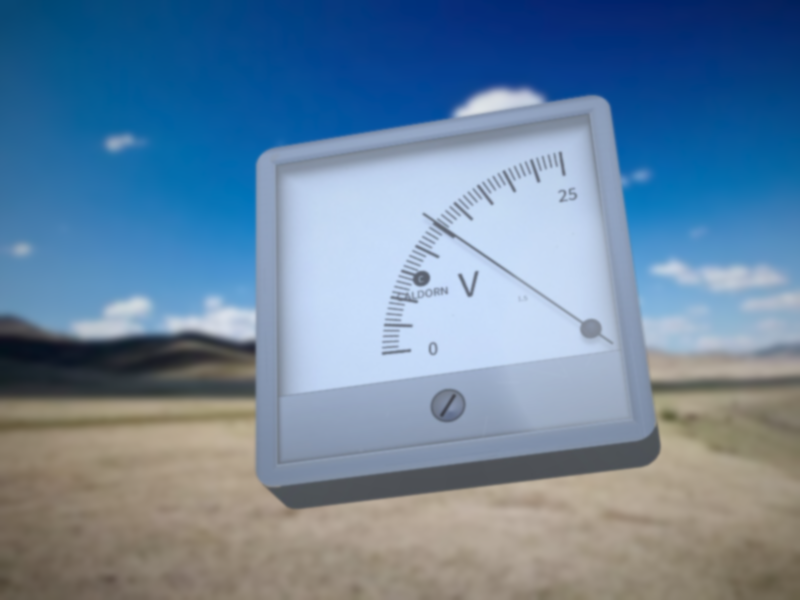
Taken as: value=12.5 unit=V
